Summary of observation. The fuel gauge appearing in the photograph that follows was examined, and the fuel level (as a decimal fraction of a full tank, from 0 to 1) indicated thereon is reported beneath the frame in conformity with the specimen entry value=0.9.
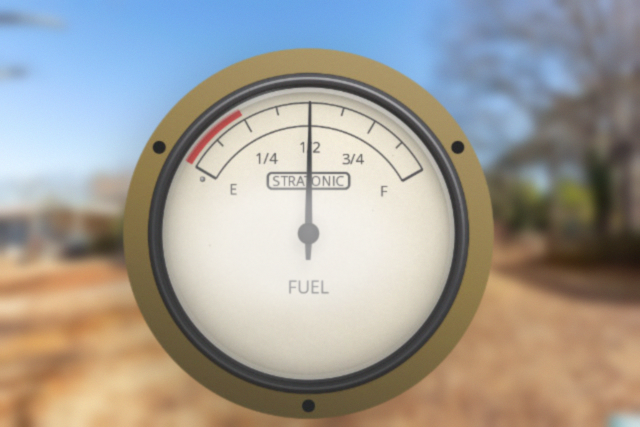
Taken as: value=0.5
